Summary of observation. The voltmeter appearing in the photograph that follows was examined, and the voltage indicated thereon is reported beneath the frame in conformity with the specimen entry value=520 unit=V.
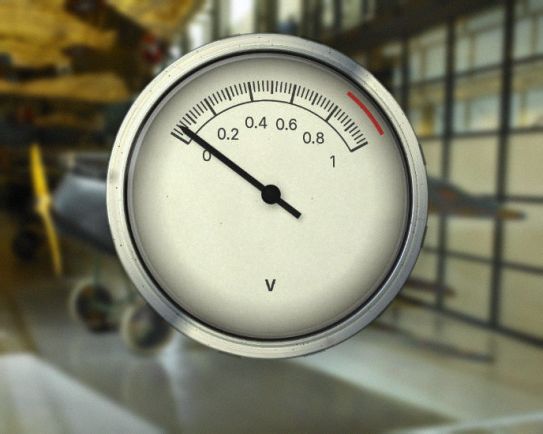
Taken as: value=0.04 unit=V
